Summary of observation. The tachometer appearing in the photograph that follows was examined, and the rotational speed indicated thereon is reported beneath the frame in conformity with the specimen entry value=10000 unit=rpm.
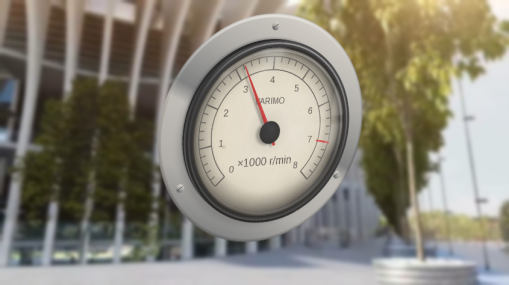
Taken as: value=3200 unit=rpm
